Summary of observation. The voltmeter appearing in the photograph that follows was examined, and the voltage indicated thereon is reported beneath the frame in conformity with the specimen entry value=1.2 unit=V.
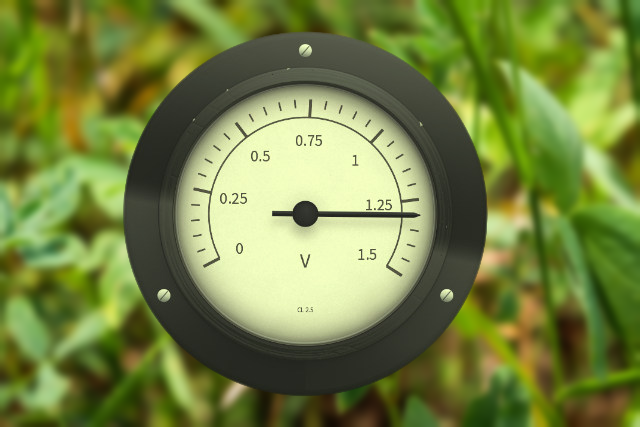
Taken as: value=1.3 unit=V
